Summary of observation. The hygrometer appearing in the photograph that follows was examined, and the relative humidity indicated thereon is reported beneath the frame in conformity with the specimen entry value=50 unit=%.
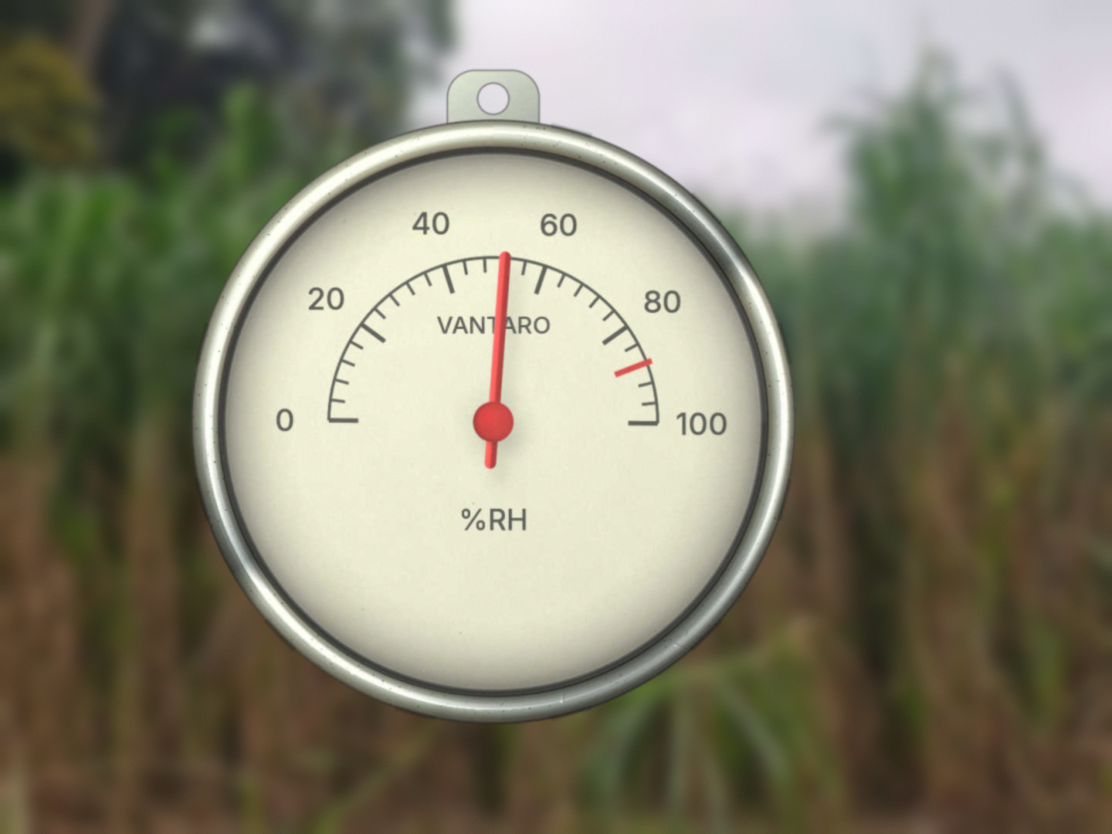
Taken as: value=52 unit=%
